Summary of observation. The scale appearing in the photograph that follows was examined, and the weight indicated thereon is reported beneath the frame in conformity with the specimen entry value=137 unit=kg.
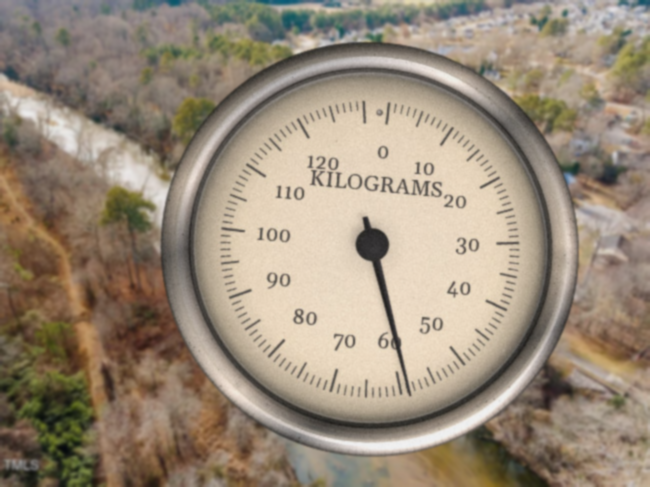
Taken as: value=59 unit=kg
